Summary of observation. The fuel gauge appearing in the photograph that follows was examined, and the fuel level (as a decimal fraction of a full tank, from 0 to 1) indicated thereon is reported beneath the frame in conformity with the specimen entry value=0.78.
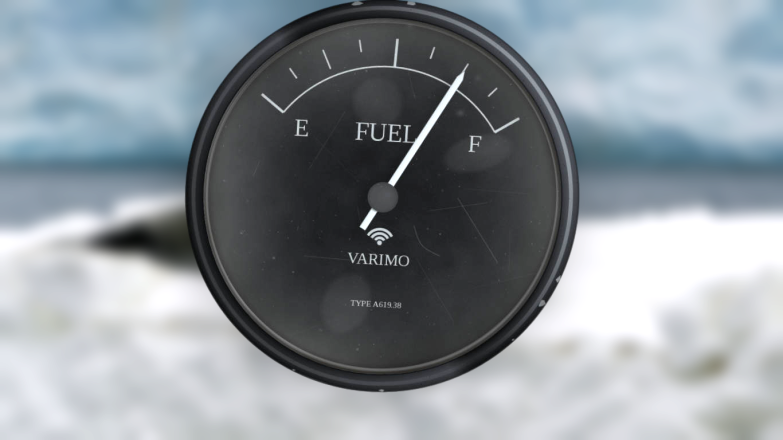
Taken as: value=0.75
